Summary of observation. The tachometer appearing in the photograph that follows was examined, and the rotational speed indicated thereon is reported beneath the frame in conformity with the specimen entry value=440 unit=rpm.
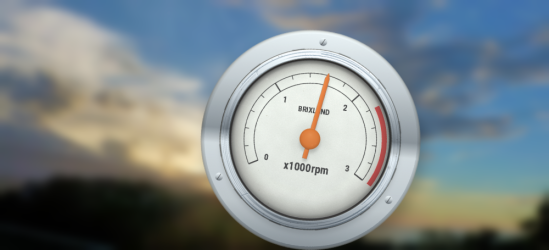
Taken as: value=1600 unit=rpm
